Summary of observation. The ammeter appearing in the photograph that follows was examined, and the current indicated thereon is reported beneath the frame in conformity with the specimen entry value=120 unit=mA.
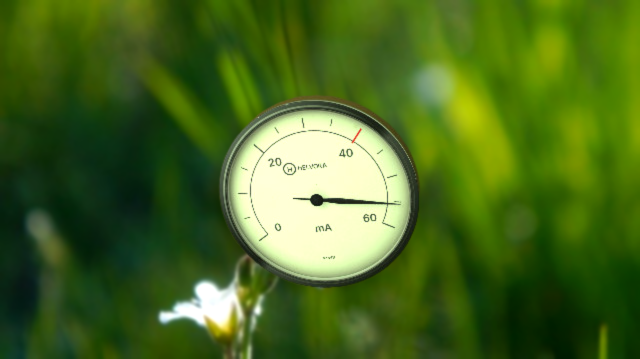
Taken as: value=55 unit=mA
